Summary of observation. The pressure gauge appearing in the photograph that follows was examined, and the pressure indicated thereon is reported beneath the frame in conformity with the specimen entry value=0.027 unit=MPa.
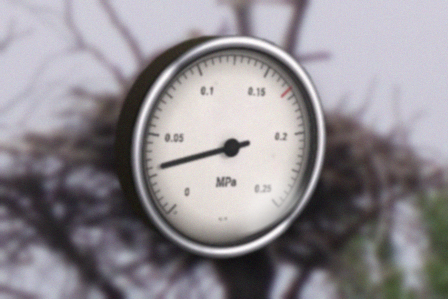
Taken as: value=0.03 unit=MPa
